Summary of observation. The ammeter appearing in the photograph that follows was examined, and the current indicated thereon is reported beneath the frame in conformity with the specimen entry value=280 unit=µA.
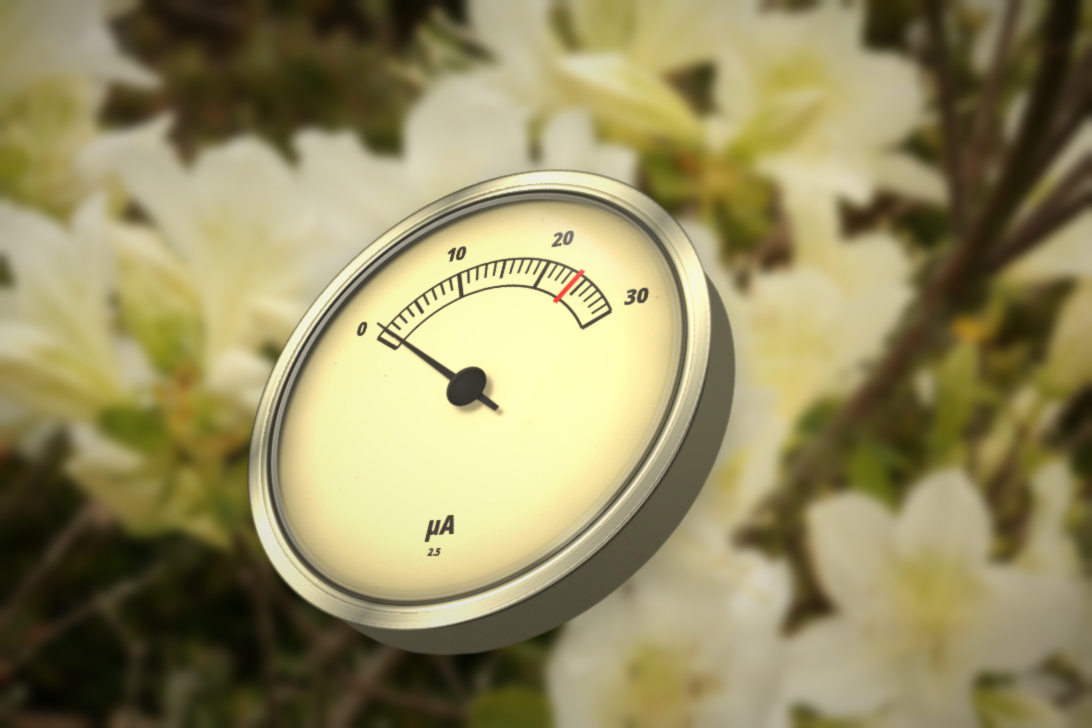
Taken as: value=1 unit=µA
